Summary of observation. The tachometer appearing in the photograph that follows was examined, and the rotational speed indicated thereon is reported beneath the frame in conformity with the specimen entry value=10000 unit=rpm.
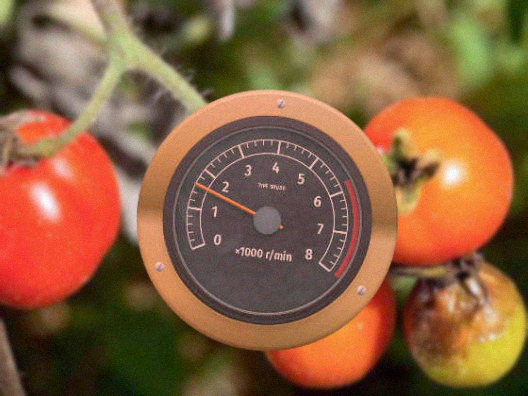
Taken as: value=1600 unit=rpm
